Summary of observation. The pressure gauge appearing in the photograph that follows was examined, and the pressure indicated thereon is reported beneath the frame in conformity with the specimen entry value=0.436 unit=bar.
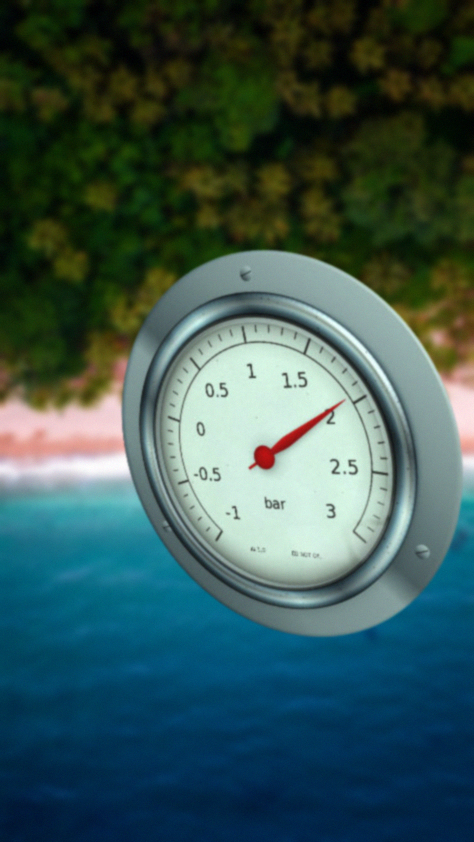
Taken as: value=1.95 unit=bar
